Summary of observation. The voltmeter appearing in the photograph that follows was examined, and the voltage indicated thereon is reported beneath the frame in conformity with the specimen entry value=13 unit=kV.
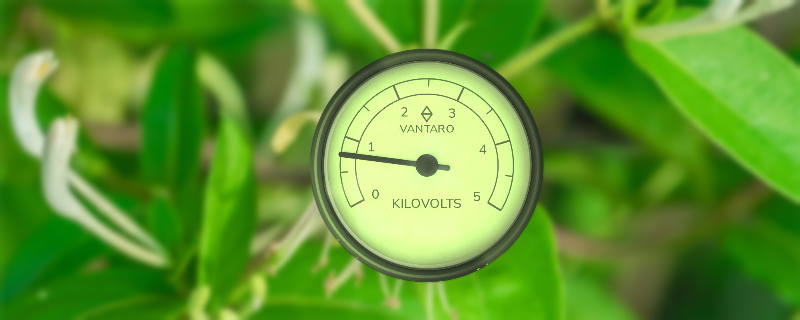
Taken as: value=0.75 unit=kV
